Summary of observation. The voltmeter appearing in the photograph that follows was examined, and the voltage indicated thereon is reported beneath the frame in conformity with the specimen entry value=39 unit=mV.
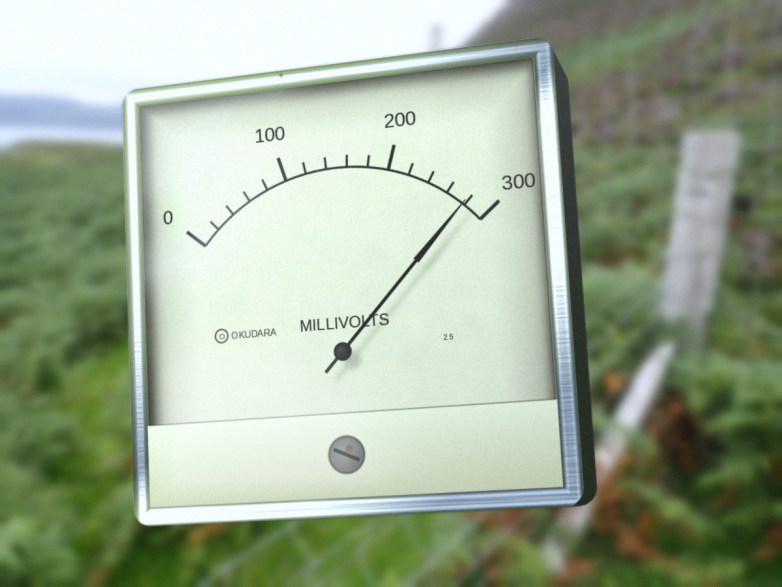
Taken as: value=280 unit=mV
